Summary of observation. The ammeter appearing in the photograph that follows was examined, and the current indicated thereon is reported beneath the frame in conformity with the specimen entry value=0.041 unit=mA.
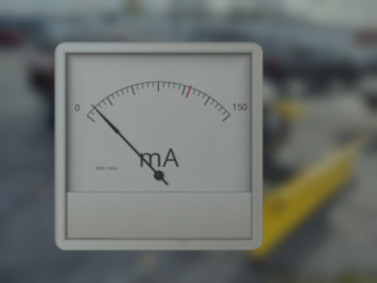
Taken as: value=10 unit=mA
